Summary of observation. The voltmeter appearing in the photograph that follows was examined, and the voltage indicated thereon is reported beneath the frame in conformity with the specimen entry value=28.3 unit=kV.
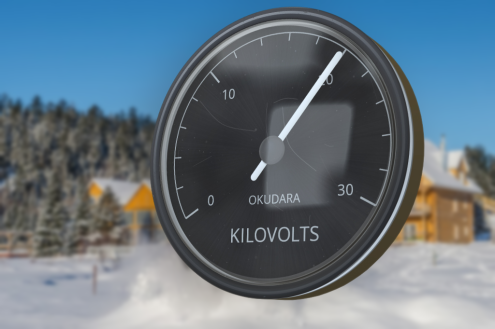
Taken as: value=20 unit=kV
